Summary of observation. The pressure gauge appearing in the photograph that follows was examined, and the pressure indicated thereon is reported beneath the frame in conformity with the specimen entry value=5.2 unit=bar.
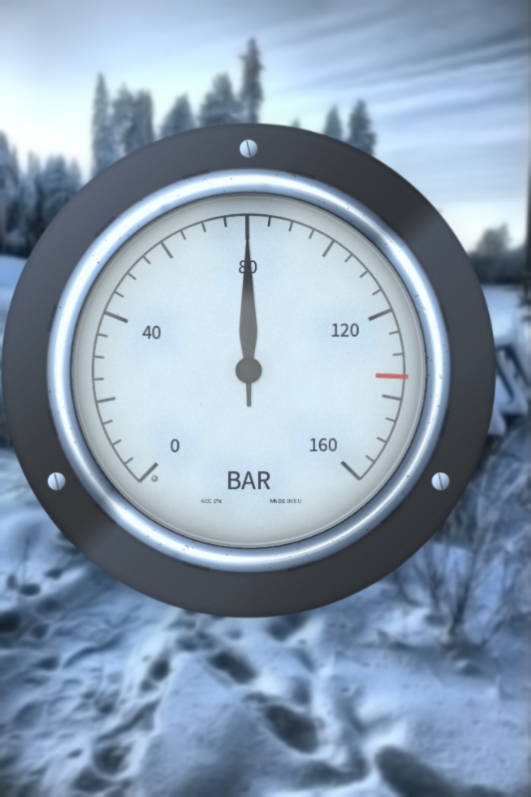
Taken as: value=80 unit=bar
